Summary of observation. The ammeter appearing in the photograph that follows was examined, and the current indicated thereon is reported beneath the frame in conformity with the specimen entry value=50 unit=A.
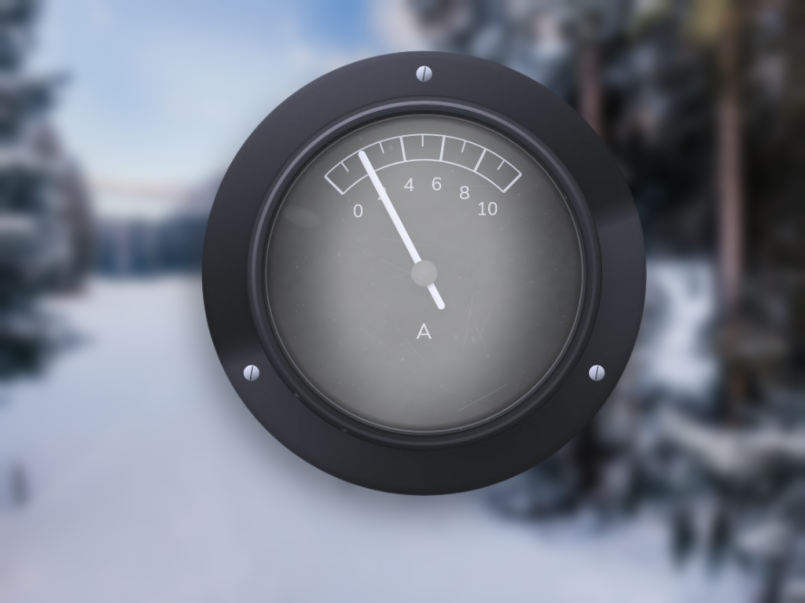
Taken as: value=2 unit=A
